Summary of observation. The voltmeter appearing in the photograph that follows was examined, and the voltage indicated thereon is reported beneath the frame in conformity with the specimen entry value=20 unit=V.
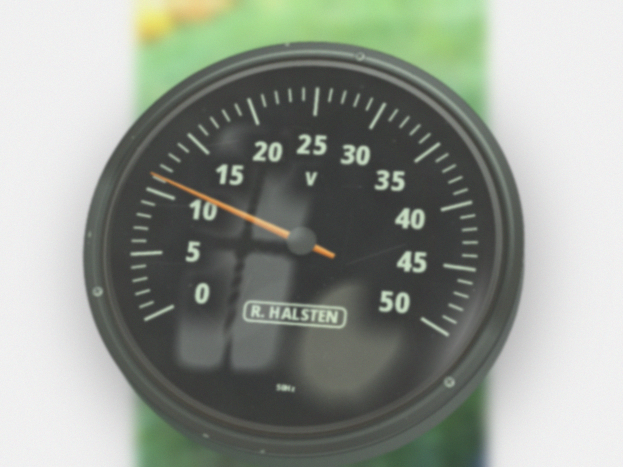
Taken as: value=11 unit=V
